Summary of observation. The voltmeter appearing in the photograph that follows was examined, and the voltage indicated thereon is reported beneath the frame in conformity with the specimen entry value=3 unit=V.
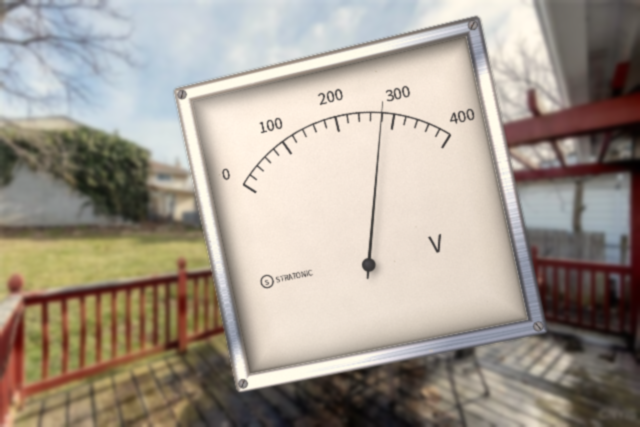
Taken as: value=280 unit=V
